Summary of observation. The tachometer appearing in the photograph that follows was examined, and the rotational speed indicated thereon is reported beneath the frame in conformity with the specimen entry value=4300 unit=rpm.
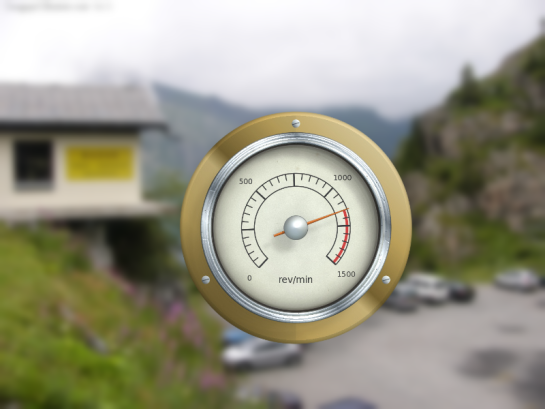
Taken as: value=1150 unit=rpm
